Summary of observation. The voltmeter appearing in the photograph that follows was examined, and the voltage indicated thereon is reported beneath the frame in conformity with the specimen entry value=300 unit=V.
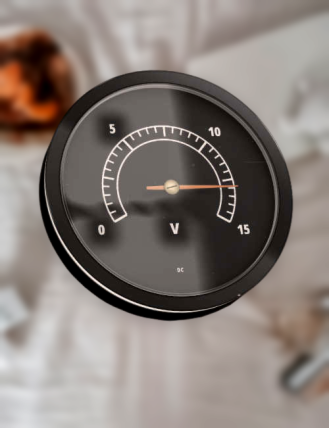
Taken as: value=13 unit=V
